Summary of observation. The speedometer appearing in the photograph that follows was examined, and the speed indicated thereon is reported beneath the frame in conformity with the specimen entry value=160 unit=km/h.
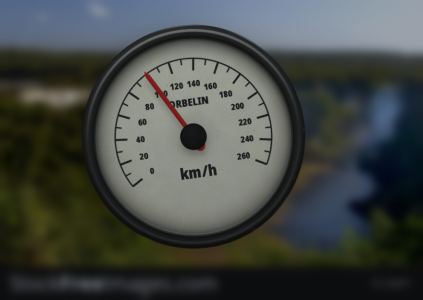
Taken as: value=100 unit=km/h
